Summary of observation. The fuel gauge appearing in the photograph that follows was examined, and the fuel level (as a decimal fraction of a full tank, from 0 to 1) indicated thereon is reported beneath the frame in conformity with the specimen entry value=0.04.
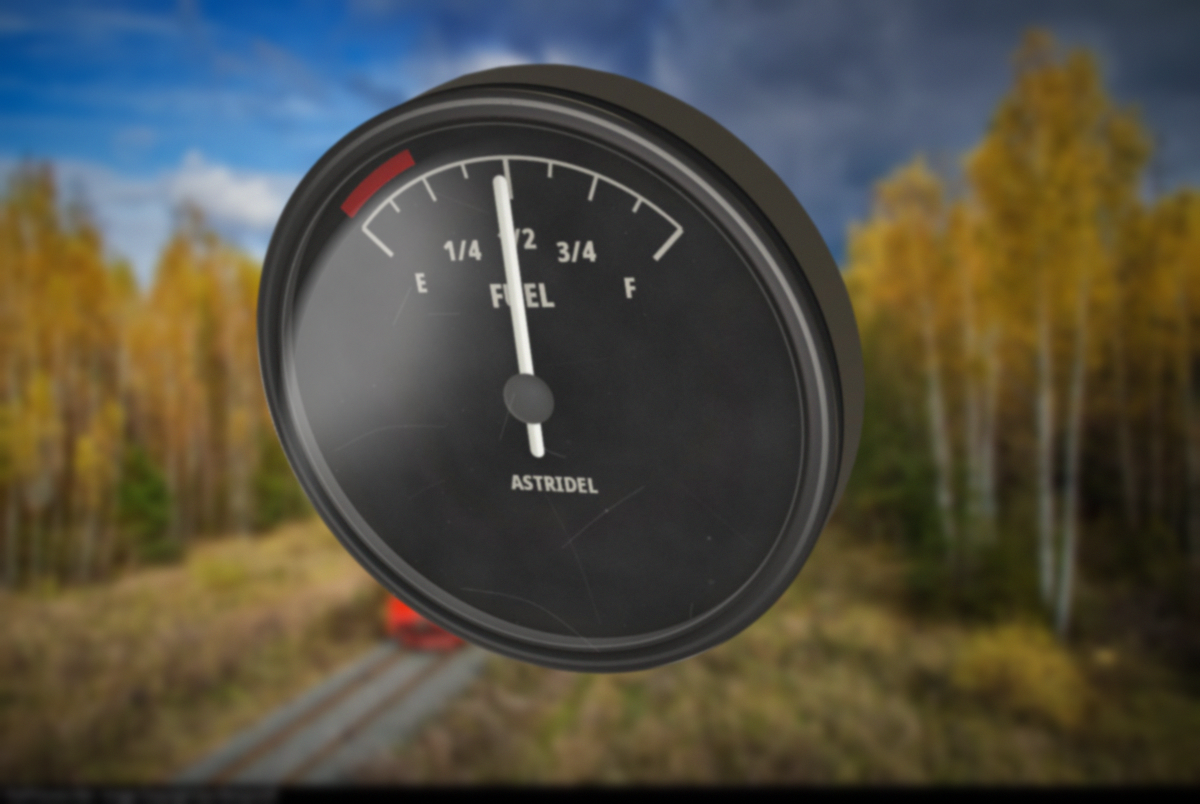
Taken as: value=0.5
